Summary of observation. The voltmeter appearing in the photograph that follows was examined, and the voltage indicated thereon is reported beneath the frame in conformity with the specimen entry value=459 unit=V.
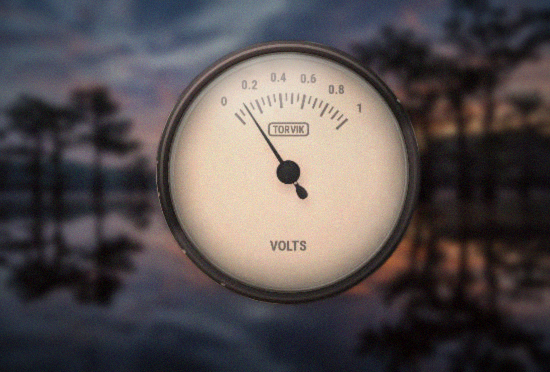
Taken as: value=0.1 unit=V
